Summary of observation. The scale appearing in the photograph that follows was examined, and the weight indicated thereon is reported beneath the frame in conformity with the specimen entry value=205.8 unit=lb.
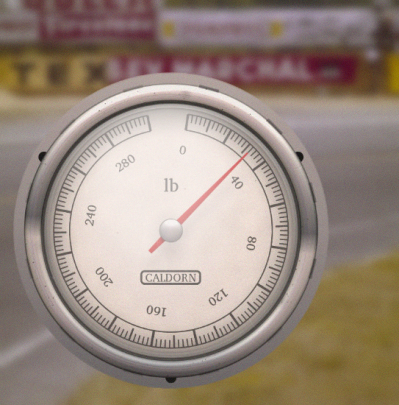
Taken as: value=32 unit=lb
